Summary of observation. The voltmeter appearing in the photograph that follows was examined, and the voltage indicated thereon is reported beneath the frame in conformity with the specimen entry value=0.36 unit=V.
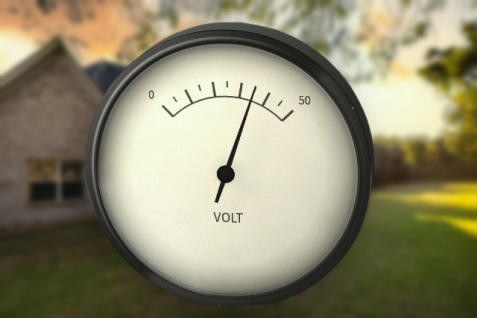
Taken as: value=35 unit=V
